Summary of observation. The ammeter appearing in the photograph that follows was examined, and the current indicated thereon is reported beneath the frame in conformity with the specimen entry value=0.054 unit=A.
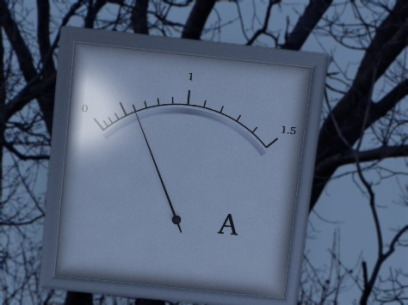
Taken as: value=0.6 unit=A
